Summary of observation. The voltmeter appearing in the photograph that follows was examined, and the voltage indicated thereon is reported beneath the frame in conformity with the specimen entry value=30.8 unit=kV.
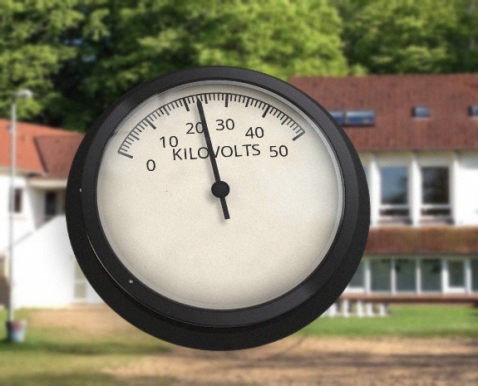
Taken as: value=23 unit=kV
